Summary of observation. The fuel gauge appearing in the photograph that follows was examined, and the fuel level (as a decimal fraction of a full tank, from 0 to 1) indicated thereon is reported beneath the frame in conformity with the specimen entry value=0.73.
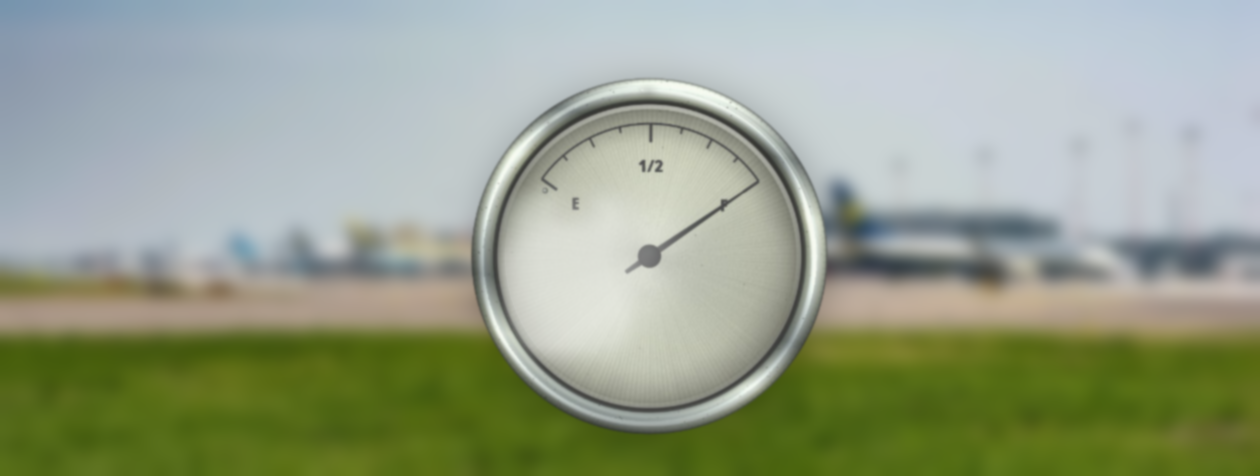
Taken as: value=1
